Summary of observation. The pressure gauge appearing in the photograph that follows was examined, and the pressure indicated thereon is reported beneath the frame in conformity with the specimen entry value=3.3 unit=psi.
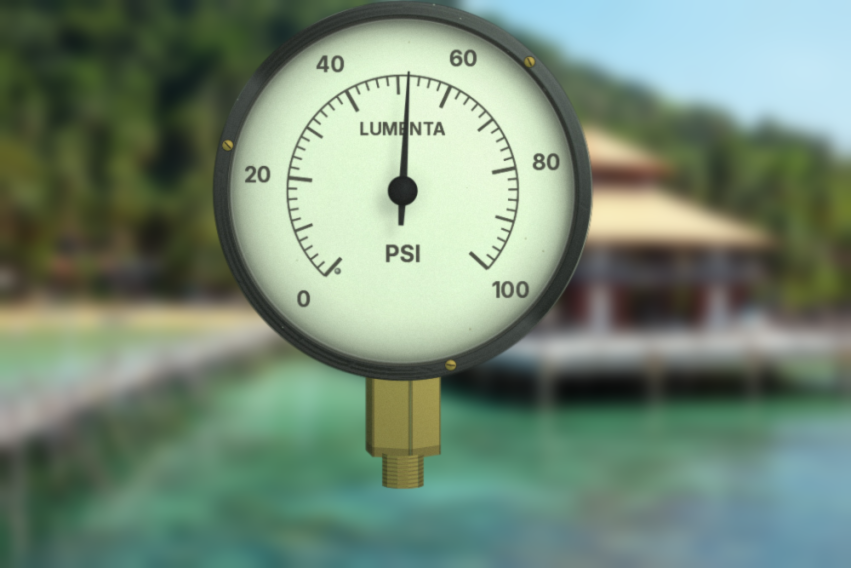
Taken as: value=52 unit=psi
